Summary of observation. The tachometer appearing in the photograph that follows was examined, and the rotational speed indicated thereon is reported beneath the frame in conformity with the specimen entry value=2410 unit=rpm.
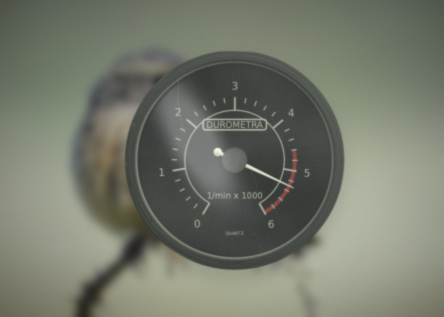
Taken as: value=5300 unit=rpm
